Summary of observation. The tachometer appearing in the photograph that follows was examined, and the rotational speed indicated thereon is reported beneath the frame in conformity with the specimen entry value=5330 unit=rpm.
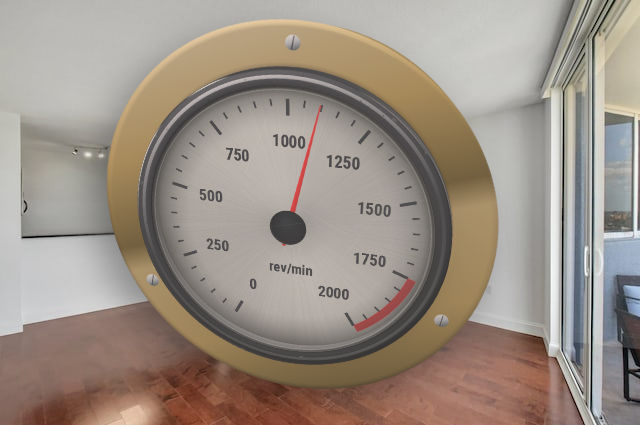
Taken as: value=1100 unit=rpm
